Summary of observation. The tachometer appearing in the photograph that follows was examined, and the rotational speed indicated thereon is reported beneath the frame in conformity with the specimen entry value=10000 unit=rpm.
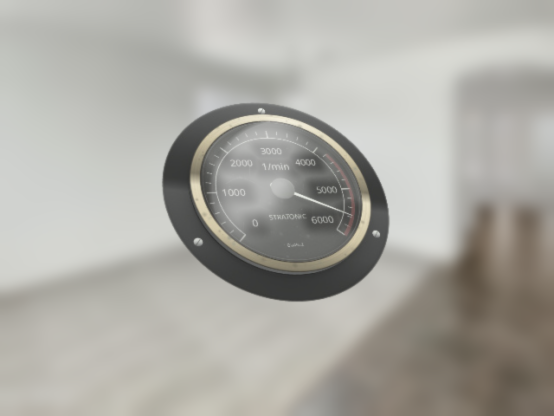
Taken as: value=5600 unit=rpm
